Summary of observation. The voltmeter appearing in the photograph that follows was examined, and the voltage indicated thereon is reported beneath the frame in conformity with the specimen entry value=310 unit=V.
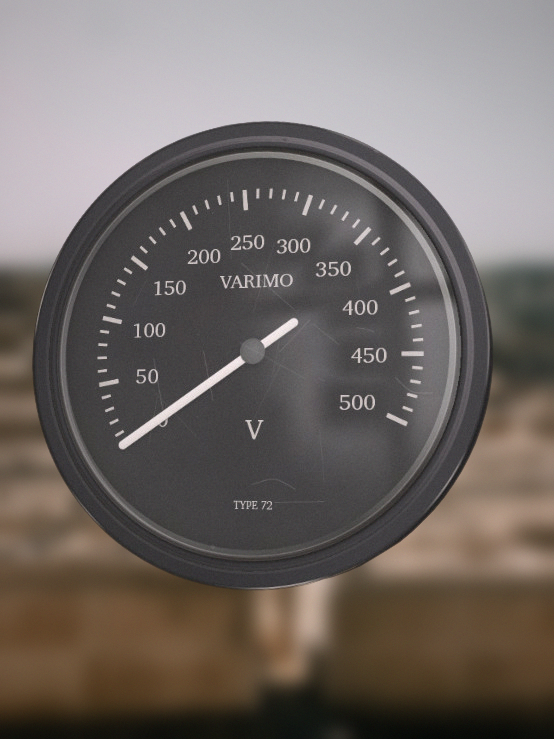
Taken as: value=0 unit=V
